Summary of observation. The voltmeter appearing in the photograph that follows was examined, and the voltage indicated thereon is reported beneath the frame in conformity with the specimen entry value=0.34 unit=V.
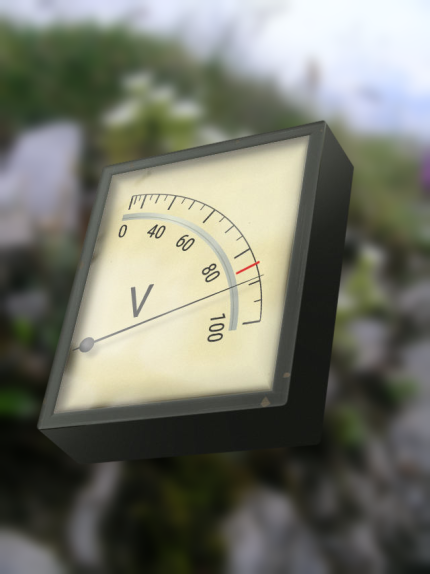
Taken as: value=90 unit=V
